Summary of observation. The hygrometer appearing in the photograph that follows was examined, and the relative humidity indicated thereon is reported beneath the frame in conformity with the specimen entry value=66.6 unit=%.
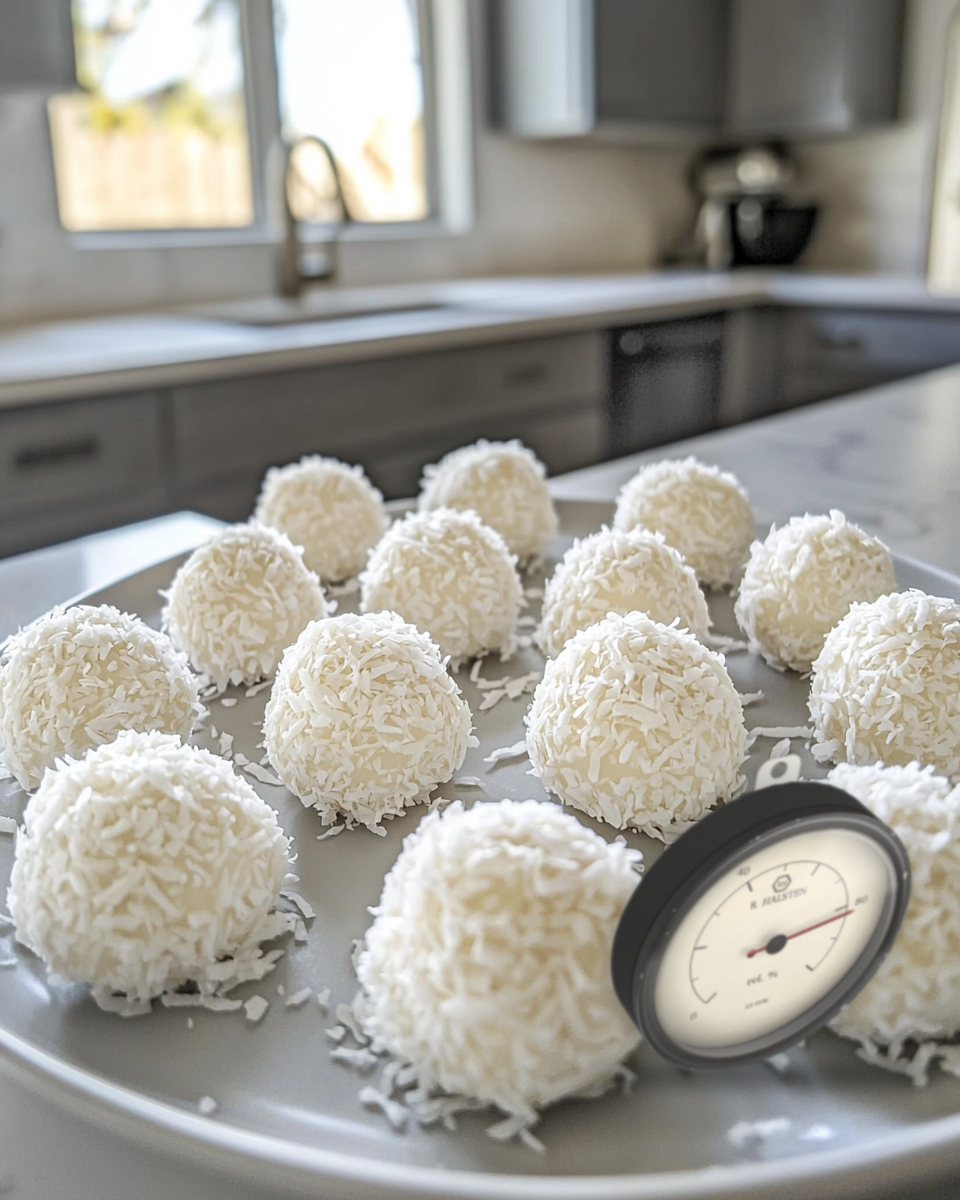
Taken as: value=80 unit=%
